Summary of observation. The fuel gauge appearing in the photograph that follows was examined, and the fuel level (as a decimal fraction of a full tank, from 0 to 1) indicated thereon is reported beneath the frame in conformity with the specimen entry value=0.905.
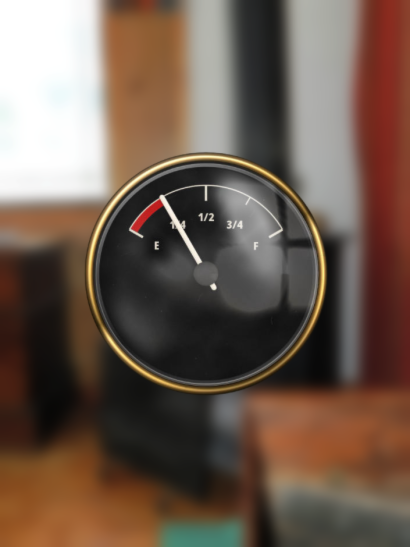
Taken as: value=0.25
